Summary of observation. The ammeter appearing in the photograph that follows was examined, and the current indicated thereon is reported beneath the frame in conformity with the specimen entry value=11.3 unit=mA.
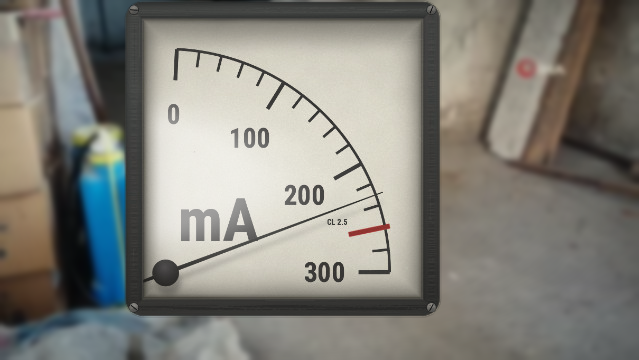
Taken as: value=230 unit=mA
